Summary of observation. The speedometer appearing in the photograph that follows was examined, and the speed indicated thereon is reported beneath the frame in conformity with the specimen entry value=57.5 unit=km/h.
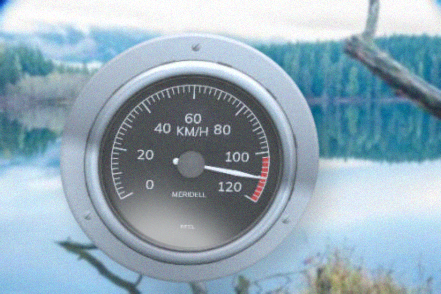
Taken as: value=110 unit=km/h
